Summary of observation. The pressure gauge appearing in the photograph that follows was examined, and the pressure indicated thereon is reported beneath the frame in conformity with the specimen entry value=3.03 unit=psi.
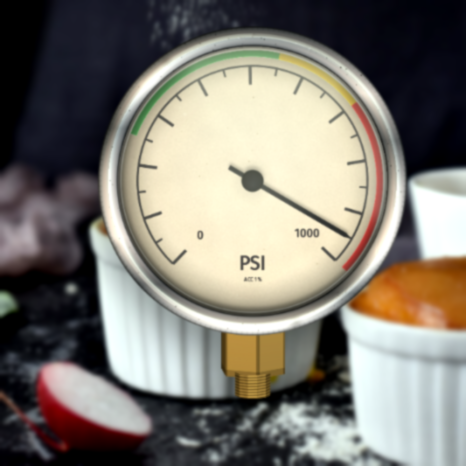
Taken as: value=950 unit=psi
